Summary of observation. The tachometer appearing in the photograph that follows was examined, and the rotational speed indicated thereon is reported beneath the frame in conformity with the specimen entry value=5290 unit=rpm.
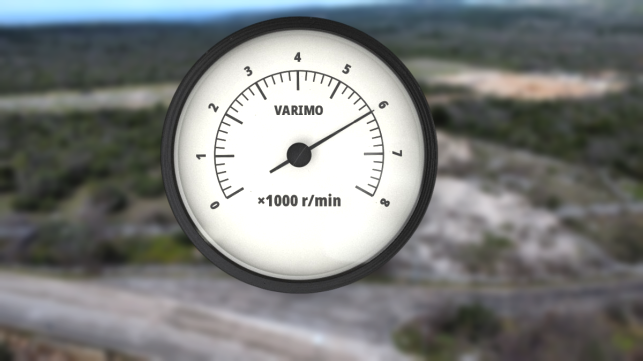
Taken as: value=6000 unit=rpm
